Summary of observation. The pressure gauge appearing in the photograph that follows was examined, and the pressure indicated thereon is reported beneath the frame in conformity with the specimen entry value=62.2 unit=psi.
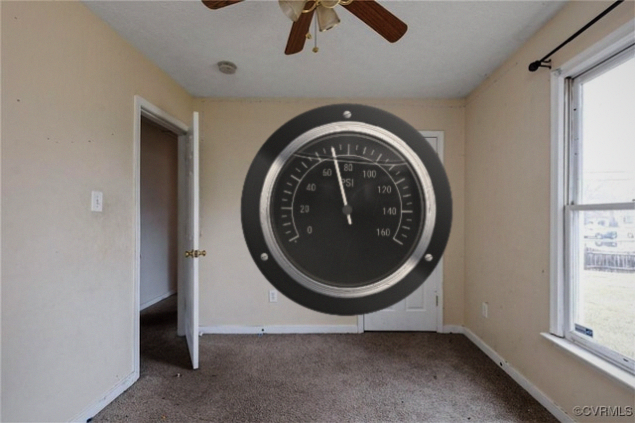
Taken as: value=70 unit=psi
